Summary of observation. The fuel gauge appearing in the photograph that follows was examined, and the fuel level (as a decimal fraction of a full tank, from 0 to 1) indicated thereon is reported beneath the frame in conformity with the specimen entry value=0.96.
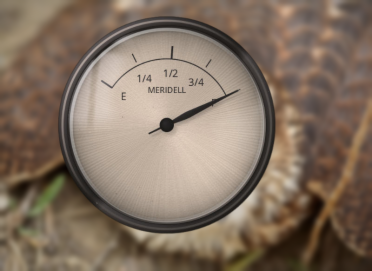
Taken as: value=1
